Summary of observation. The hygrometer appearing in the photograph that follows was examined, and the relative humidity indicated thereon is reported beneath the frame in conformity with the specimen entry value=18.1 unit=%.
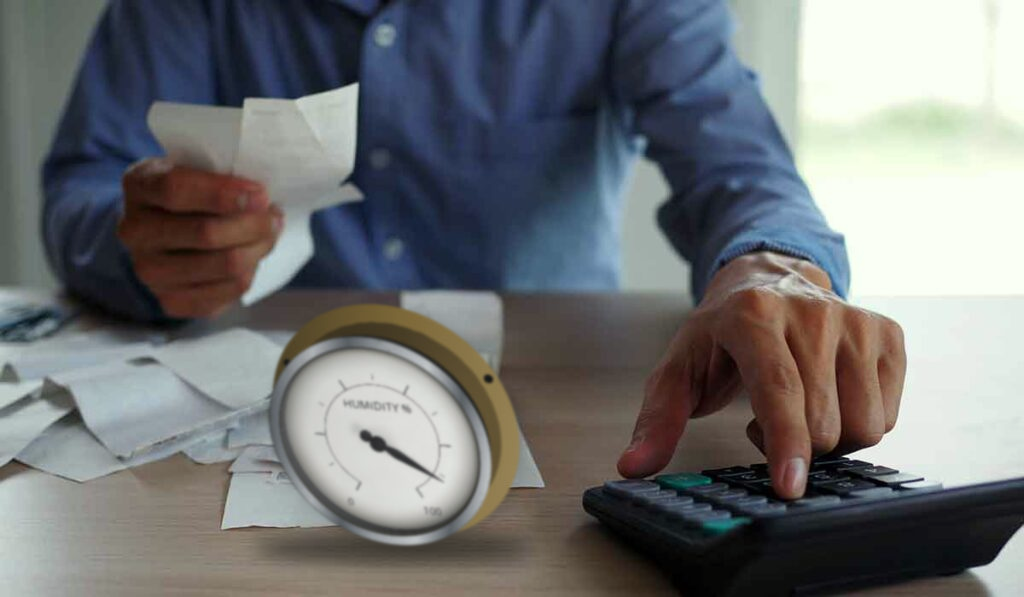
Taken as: value=90 unit=%
